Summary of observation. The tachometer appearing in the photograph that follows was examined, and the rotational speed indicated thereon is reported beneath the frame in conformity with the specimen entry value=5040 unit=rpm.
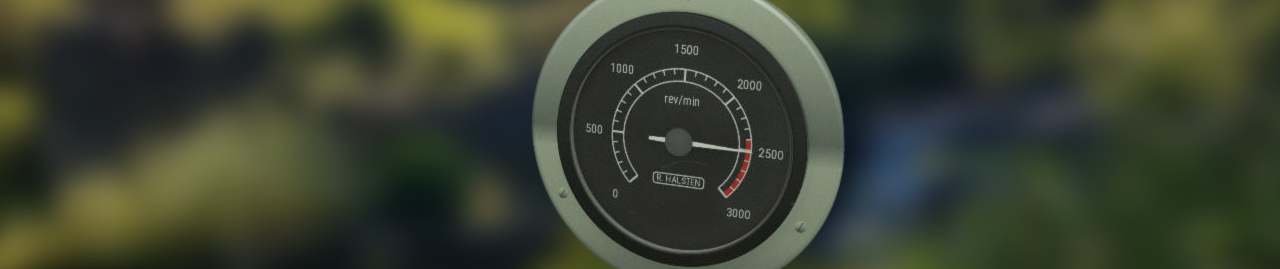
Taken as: value=2500 unit=rpm
